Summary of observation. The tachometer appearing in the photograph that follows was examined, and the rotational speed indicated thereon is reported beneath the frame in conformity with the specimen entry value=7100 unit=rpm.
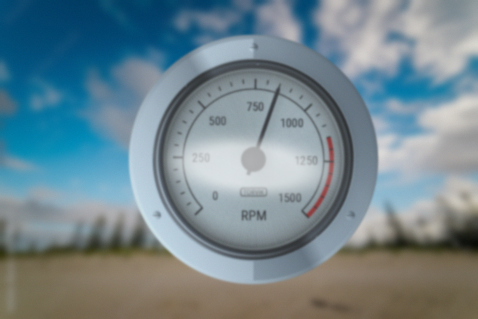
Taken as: value=850 unit=rpm
